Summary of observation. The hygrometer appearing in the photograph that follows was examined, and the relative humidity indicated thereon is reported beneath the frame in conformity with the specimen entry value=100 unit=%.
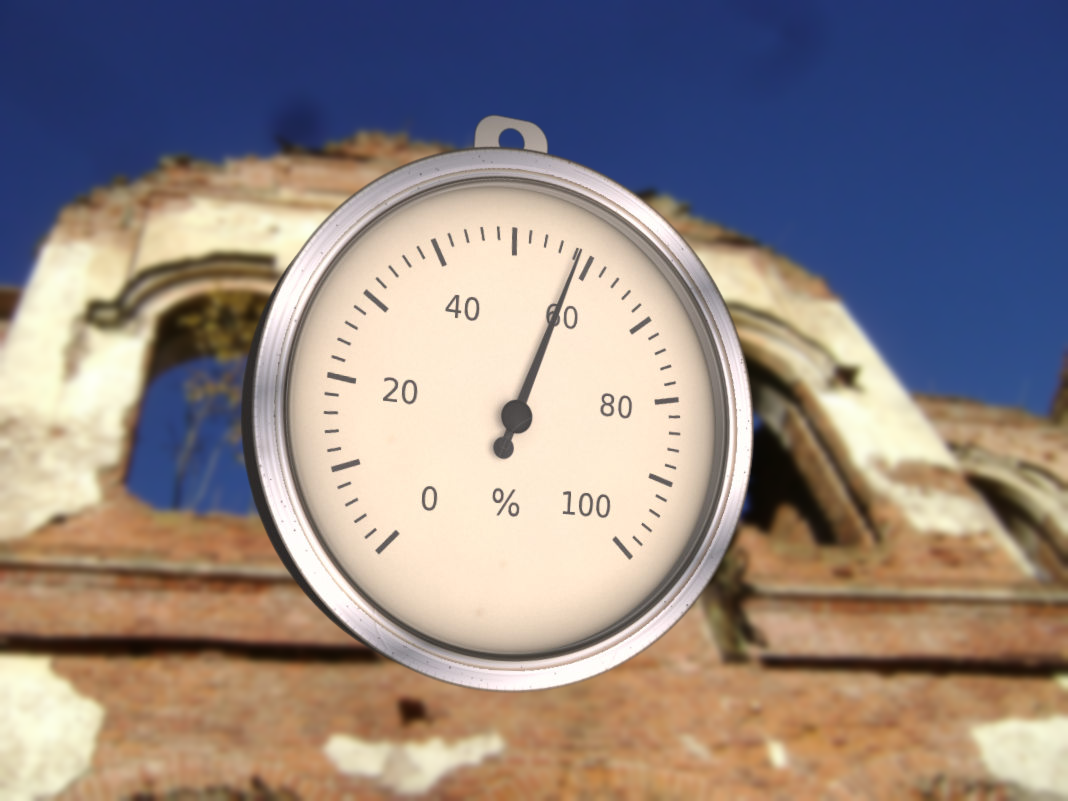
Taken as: value=58 unit=%
